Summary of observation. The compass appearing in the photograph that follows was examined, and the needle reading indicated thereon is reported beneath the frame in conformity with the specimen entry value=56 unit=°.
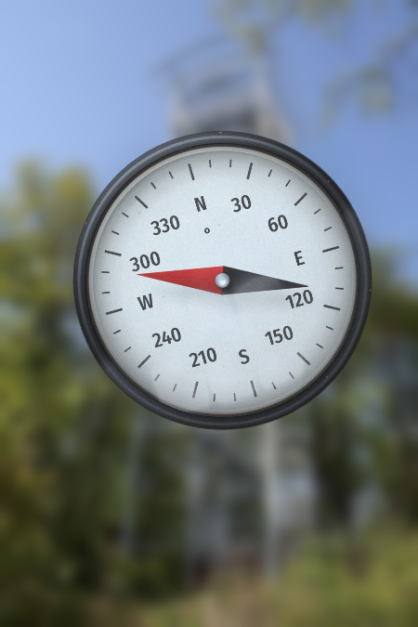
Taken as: value=290 unit=°
